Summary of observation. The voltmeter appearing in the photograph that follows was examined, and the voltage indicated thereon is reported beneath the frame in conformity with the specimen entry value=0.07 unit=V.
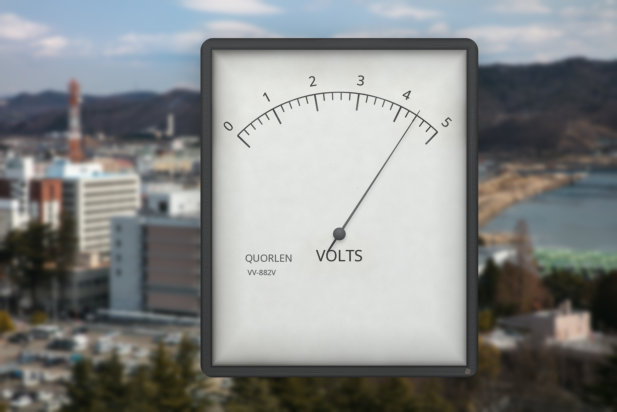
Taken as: value=4.4 unit=V
